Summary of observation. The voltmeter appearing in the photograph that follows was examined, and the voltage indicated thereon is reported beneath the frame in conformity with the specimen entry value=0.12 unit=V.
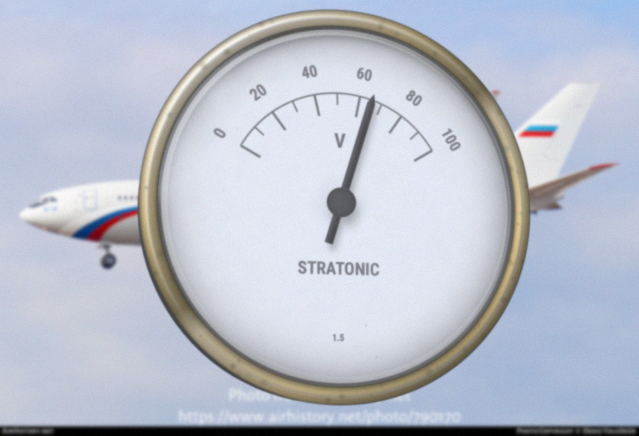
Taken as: value=65 unit=V
